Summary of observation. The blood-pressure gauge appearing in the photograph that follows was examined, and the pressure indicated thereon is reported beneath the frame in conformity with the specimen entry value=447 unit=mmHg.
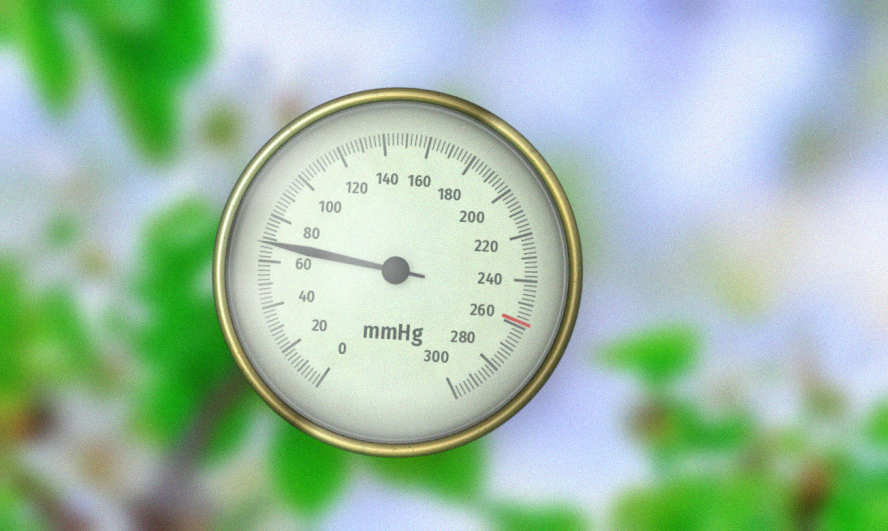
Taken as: value=68 unit=mmHg
